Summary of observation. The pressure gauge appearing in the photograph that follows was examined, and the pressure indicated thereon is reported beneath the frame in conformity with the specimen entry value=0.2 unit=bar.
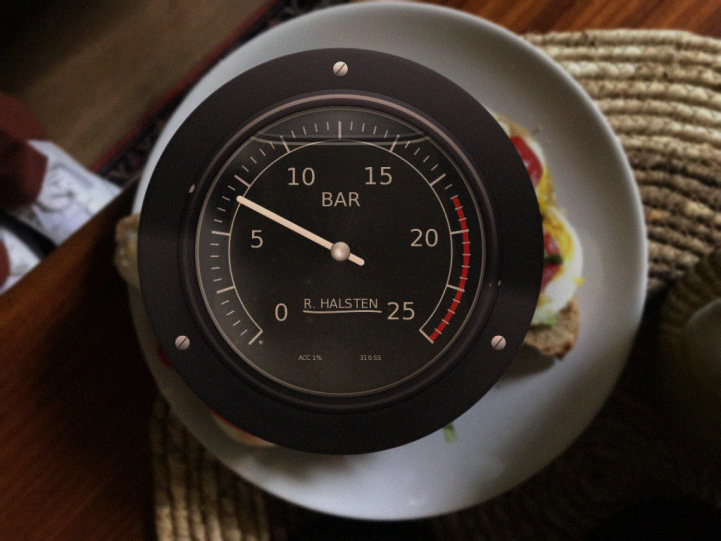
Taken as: value=6.75 unit=bar
